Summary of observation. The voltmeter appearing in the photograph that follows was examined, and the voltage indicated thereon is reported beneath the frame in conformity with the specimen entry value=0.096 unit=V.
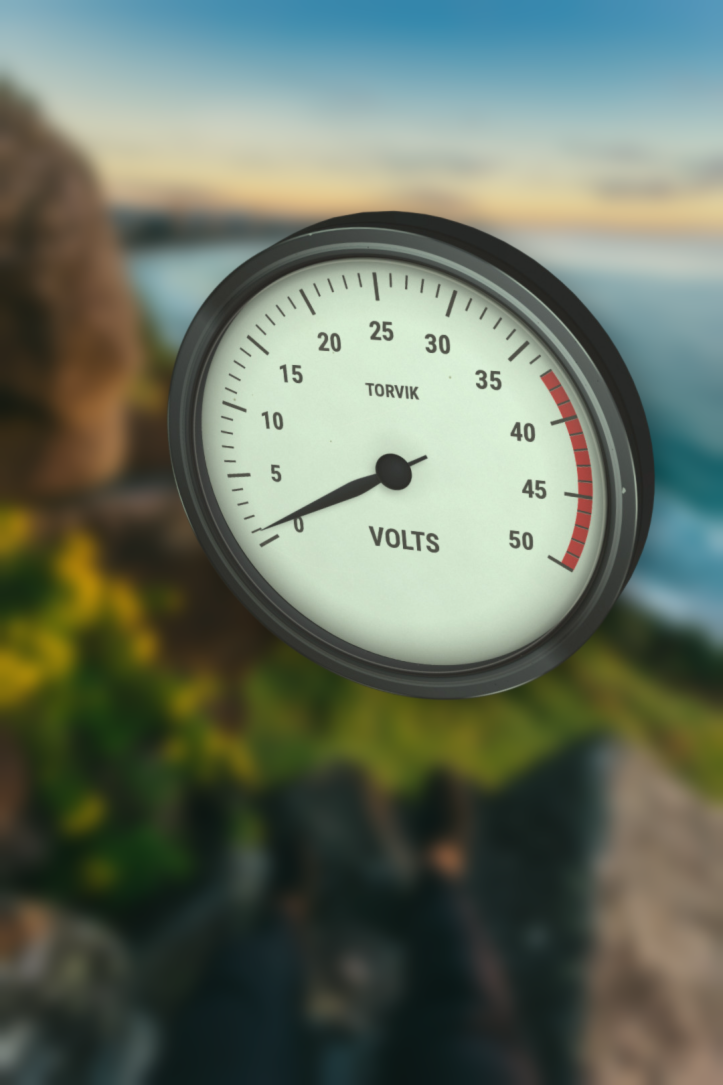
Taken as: value=1 unit=V
